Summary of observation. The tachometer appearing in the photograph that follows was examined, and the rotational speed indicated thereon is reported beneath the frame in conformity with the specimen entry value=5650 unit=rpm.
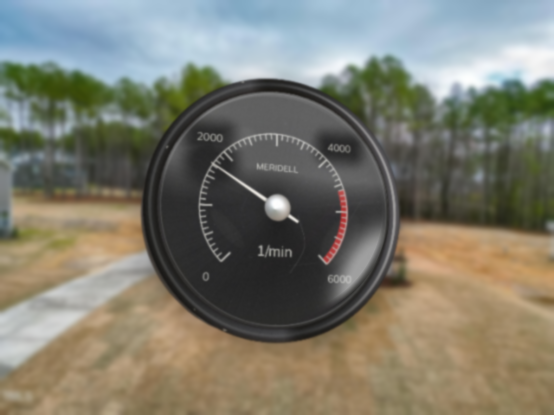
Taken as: value=1700 unit=rpm
